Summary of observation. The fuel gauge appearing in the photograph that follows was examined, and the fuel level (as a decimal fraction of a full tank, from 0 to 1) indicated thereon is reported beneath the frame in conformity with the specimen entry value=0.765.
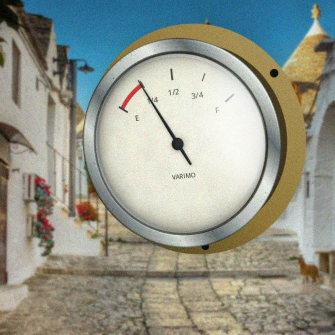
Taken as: value=0.25
